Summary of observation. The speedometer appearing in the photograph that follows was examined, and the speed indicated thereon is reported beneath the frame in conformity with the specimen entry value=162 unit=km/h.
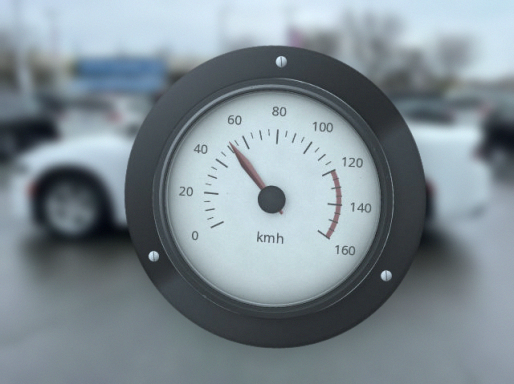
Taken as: value=52.5 unit=km/h
